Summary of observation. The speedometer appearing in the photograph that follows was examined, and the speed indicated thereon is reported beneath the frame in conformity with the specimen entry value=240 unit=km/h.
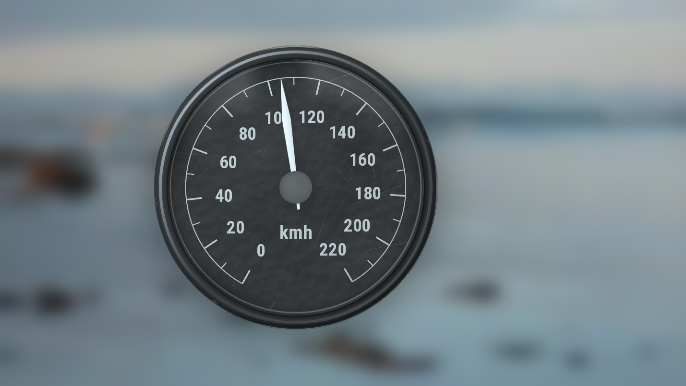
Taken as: value=105 unit=km/h
